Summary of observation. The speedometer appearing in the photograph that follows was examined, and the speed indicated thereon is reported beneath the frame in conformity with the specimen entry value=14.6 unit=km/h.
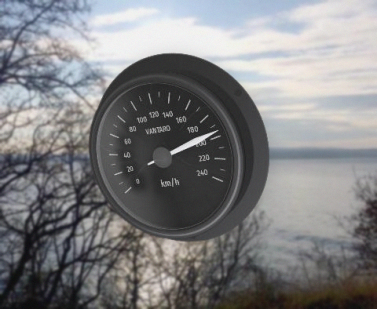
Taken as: value=195 unit=km/h
